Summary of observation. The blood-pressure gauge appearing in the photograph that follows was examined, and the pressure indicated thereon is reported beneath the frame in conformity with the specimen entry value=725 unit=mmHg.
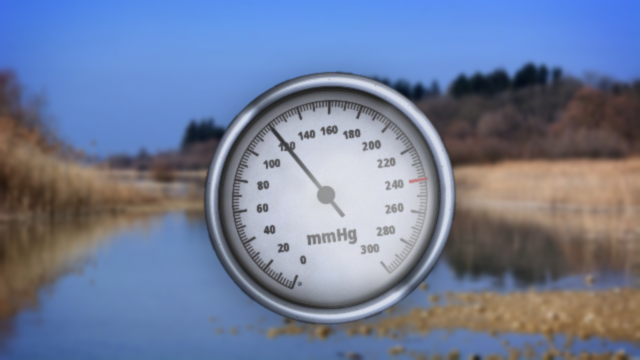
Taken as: value=120 unit=mmHg
